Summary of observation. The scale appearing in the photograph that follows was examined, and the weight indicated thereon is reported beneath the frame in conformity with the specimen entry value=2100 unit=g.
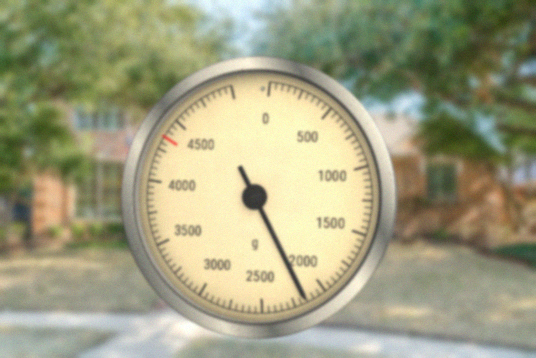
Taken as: value=2150 unit=g
